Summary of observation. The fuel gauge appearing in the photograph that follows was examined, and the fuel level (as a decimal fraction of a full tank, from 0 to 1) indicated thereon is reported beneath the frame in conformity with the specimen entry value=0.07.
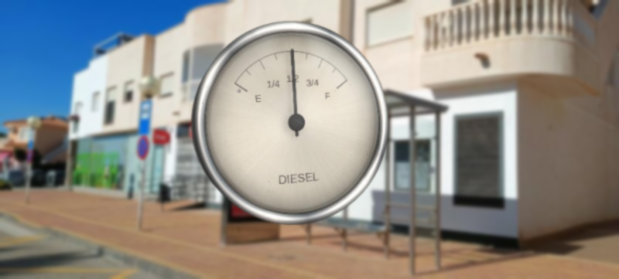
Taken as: value=0.5
